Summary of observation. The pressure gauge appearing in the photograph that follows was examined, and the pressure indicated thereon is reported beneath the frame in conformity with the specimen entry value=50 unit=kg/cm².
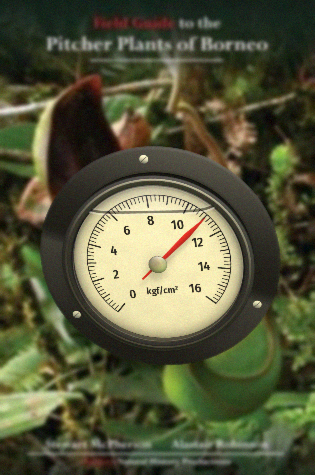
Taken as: value=11 unit=kg/cm²
